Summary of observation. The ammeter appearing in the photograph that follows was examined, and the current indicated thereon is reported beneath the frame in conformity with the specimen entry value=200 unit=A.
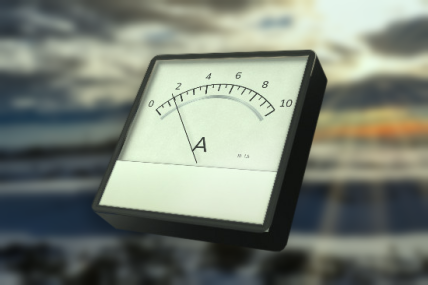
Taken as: value=1.5 unit=A
